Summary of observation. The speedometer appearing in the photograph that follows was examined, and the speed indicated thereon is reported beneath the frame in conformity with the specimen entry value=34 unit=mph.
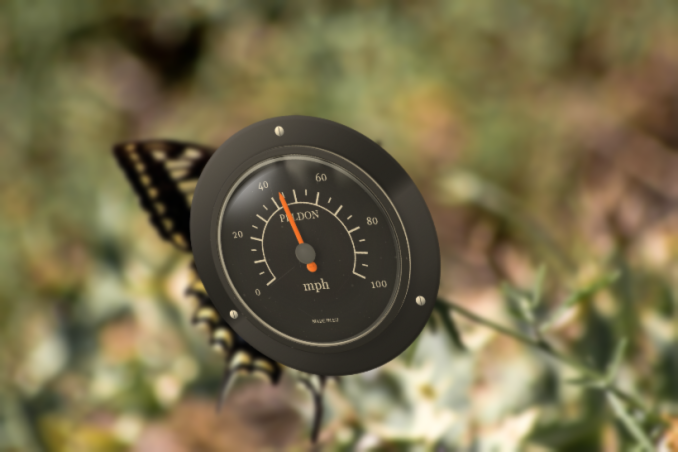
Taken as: value=45 unit=mph
